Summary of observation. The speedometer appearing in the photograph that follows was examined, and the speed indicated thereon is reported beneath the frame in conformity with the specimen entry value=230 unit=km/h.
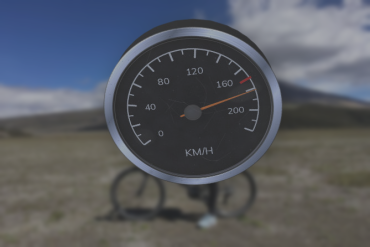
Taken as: value=180 unit=km/h
